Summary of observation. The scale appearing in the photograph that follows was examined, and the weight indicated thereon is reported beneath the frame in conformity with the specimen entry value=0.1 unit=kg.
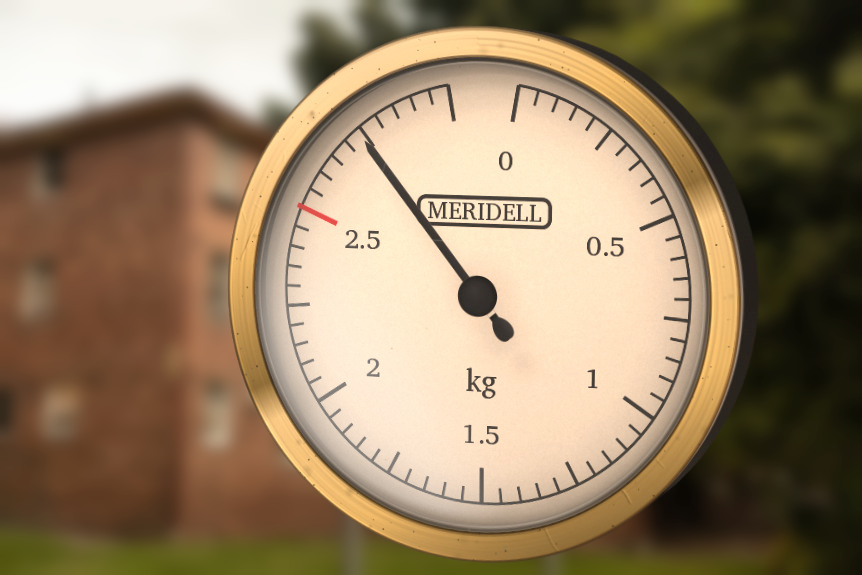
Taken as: value=2.75 unit=kg
